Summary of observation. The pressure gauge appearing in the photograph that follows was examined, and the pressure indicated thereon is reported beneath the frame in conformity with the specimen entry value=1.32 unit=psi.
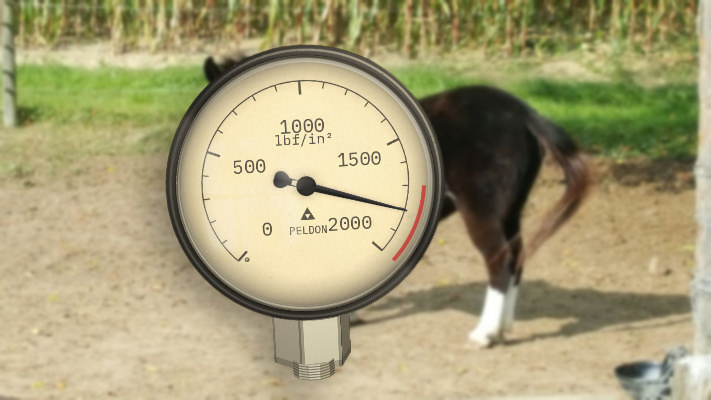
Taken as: value=1800 unit=psi
